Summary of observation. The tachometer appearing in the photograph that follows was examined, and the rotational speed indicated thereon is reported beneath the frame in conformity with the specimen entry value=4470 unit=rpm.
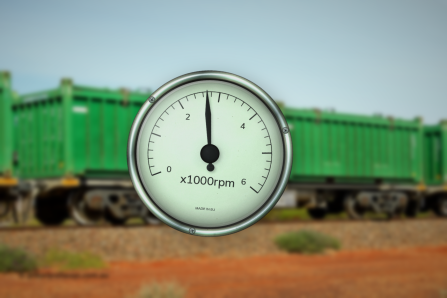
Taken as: value=2700 unit=rpm
